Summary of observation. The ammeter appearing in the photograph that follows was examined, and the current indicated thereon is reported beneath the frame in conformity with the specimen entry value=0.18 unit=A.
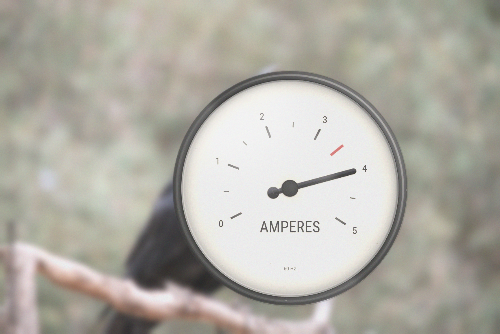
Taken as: value=4 unit=A
